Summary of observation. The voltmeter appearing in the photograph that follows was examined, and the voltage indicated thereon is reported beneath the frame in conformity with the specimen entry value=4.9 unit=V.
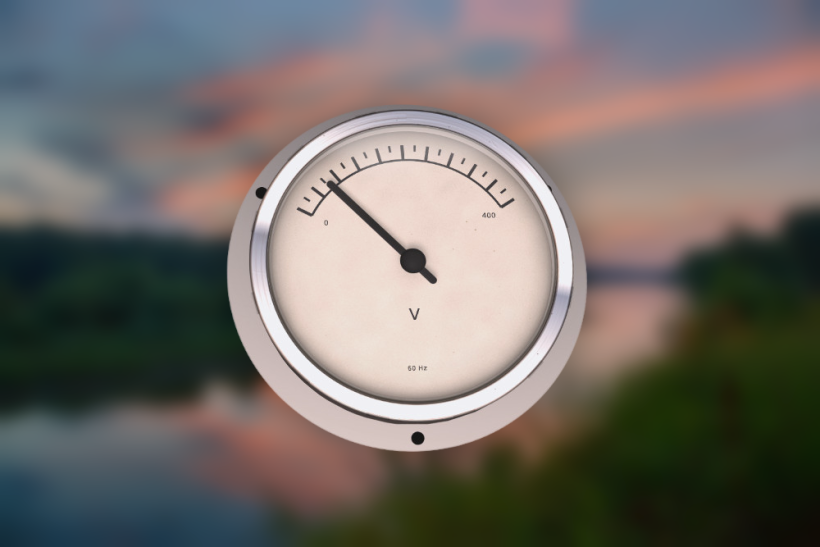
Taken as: value=60 unit=V
